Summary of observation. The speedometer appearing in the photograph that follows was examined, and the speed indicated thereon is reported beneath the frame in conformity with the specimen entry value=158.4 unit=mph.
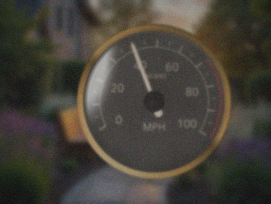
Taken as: value=40 unit=mph
